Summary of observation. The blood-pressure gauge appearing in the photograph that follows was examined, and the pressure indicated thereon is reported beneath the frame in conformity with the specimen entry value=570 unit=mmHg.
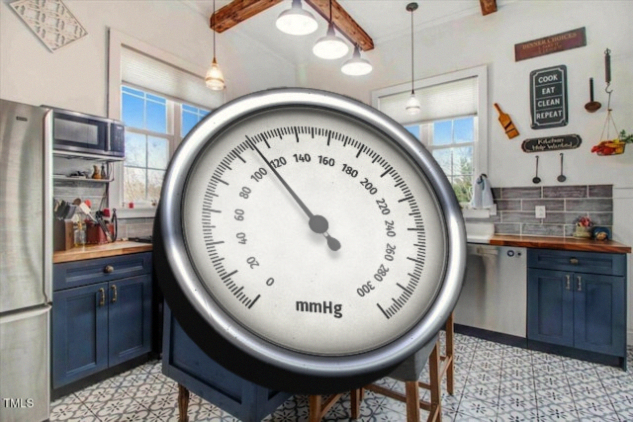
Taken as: value=110 unit=mmHg
